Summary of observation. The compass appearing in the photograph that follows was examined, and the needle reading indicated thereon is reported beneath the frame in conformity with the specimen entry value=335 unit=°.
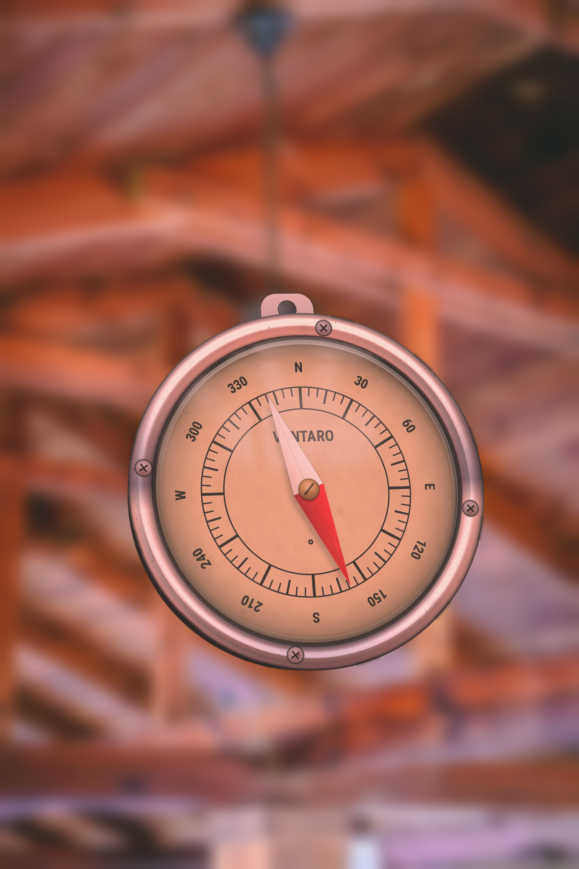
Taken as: value=160 unit=°
